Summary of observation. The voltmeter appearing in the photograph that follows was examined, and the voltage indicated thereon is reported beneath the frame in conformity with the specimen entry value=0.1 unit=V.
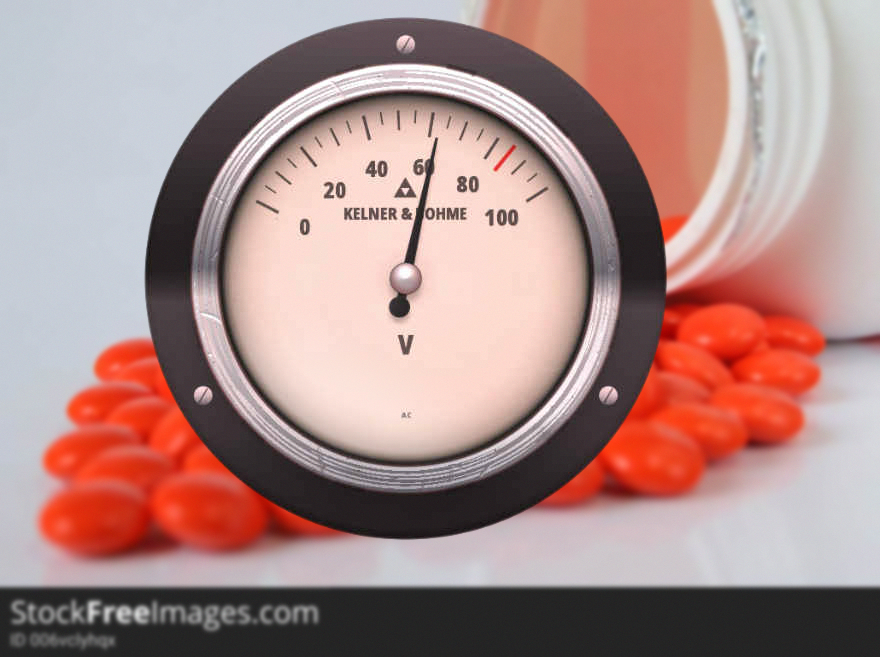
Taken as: value=62.5 unit=V
